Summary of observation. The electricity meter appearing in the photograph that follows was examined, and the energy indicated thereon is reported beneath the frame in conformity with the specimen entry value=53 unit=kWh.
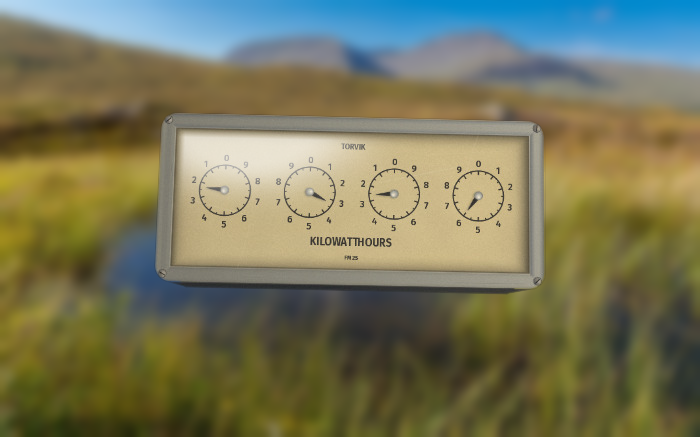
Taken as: value=2326 unit=kWh
